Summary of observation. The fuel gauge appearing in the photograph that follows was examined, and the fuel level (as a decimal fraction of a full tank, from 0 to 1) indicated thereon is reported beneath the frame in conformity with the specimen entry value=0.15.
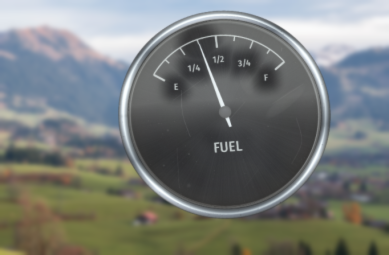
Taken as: value=0.375
